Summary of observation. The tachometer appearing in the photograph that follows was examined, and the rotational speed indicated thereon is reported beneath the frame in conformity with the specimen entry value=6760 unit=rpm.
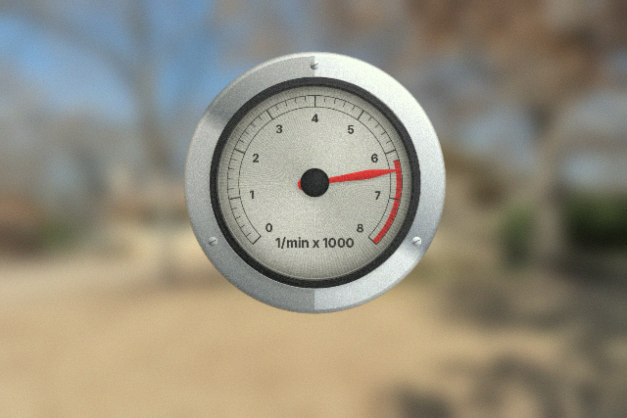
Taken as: value=6400 unit=rpm
